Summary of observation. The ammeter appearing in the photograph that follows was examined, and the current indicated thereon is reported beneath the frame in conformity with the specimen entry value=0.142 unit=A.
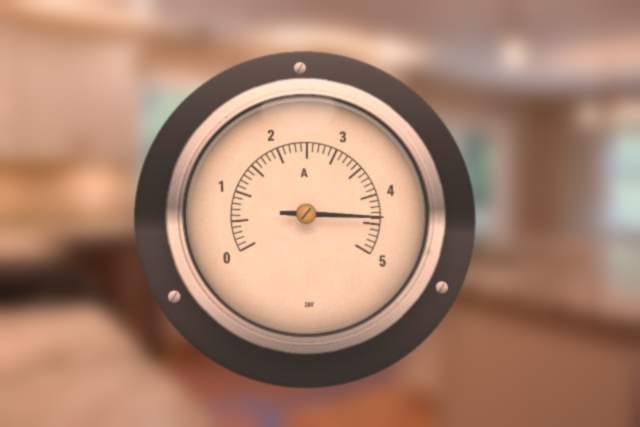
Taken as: value=4.4 unit=A
